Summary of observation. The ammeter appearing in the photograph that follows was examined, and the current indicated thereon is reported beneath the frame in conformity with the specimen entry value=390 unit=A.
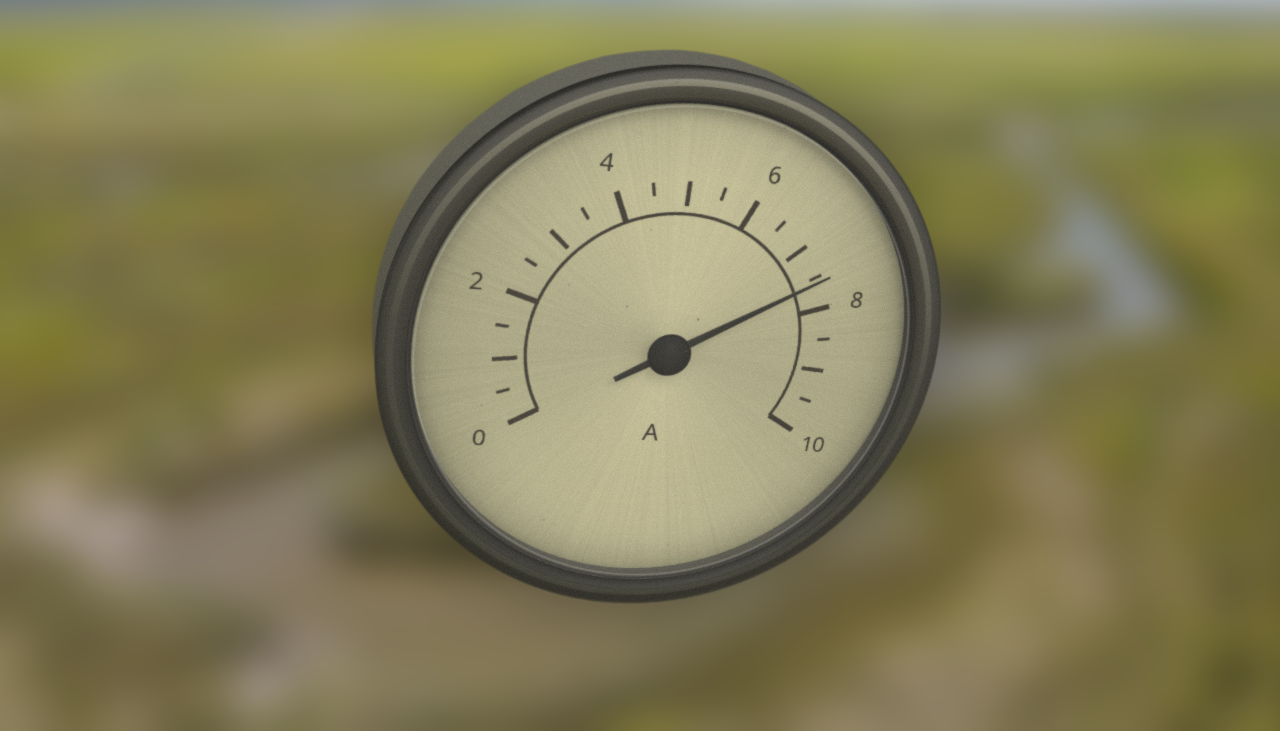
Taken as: value=7.5 unit=A
